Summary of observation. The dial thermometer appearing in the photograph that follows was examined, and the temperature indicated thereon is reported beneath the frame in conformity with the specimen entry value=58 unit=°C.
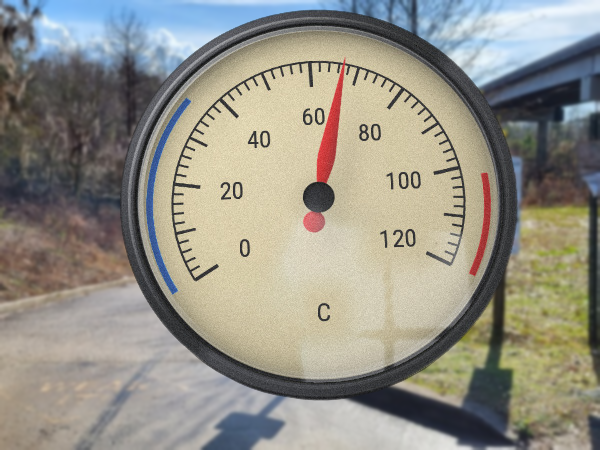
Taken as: value=67 unit=°C
